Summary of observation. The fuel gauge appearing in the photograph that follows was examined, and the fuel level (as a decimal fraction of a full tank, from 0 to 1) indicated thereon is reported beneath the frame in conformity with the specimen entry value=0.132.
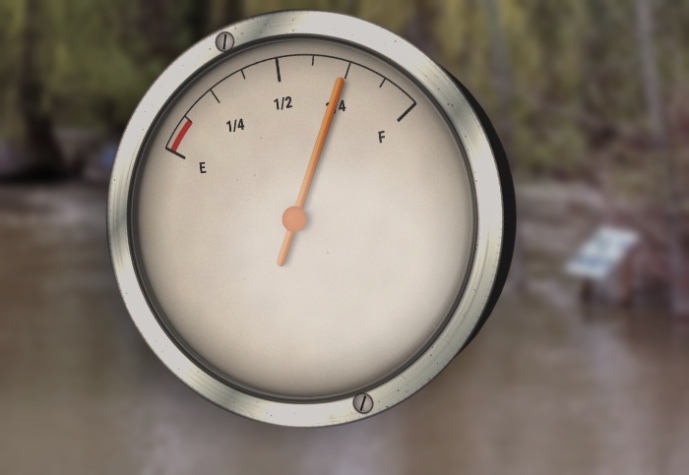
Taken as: value=0.75
